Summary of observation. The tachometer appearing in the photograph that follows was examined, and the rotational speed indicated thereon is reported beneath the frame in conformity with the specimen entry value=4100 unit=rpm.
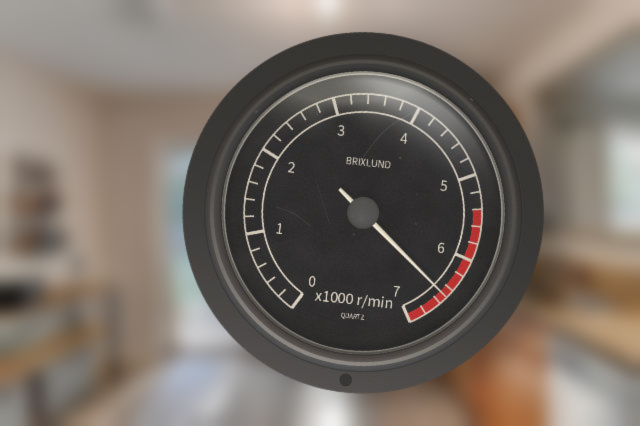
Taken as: value=6500 unit=rpm
